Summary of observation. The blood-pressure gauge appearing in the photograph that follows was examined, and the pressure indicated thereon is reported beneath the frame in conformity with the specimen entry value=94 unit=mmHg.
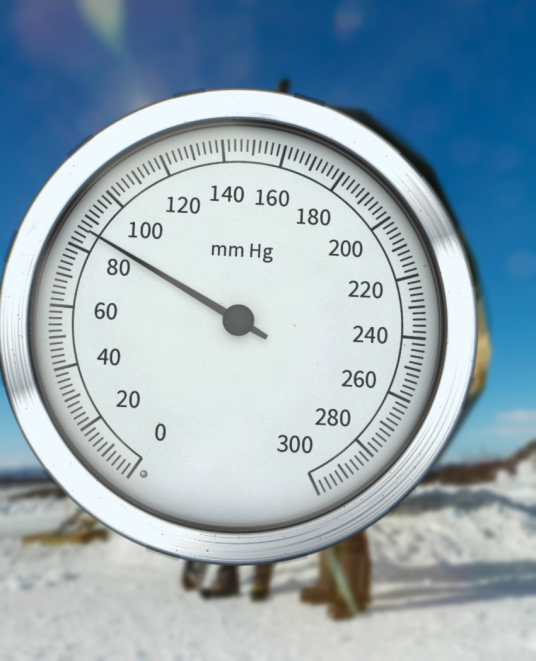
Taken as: value=86 unit=mmHg
